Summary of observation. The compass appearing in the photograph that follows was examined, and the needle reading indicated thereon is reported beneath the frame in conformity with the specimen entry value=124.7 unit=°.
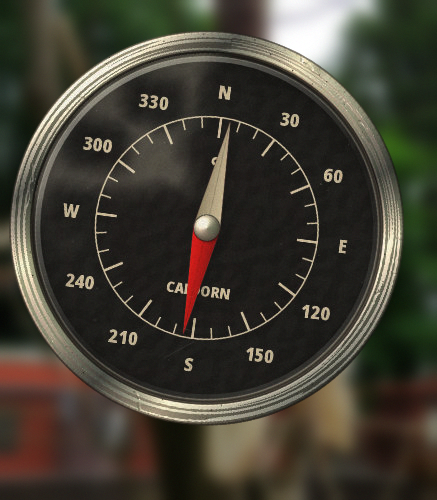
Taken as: value=185 unit=°
